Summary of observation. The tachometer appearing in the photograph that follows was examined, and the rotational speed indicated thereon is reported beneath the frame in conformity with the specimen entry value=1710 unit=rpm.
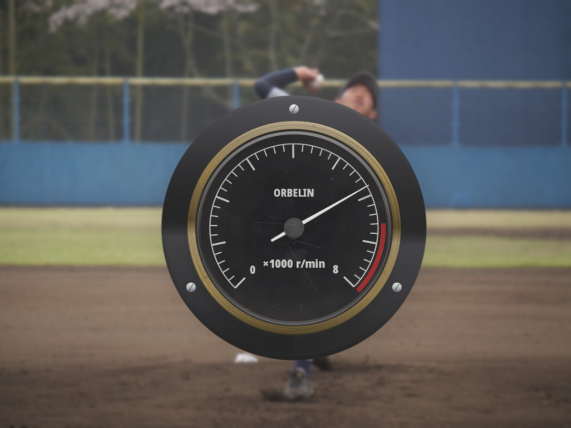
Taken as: value=5800 unit=rpm
